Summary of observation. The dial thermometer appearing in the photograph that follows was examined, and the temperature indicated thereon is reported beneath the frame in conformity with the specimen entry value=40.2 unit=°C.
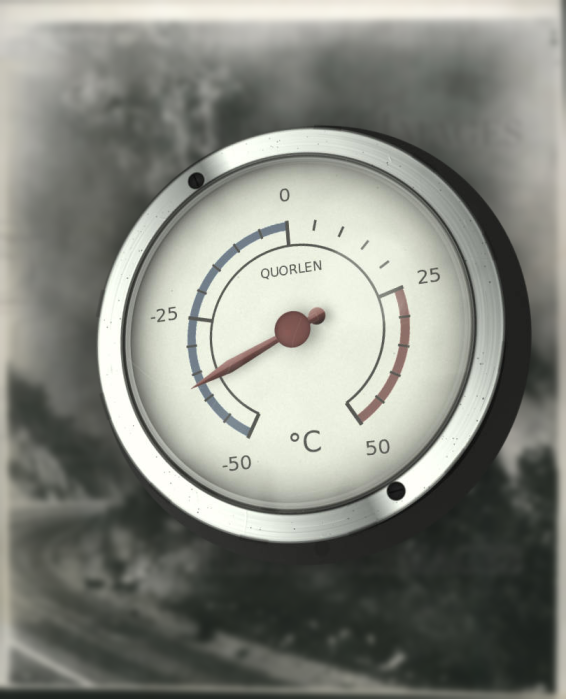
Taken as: value=-37.5 unit=°C
